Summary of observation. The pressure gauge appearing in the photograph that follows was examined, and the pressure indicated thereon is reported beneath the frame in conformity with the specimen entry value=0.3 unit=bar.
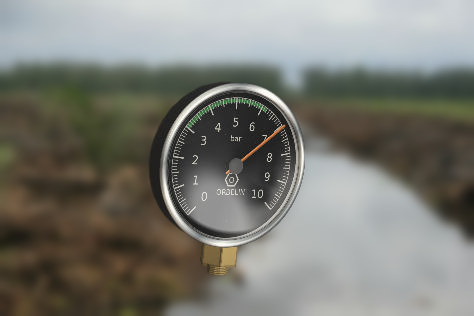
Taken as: value=7 unit=bar
